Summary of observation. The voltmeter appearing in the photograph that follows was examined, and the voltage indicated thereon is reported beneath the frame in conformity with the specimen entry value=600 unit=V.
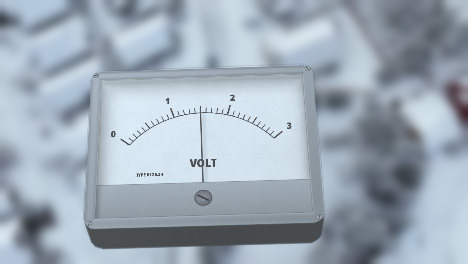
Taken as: value=1.5 unit=V
